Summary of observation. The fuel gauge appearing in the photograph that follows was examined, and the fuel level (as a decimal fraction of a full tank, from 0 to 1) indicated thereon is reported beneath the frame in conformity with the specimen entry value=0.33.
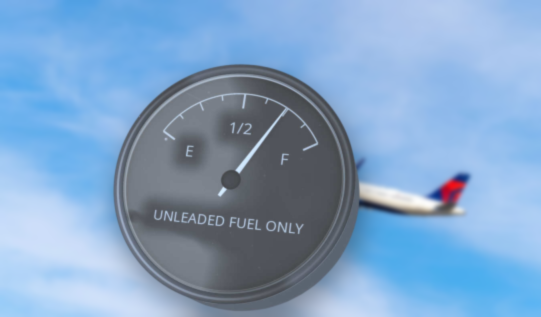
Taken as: value=0.75
